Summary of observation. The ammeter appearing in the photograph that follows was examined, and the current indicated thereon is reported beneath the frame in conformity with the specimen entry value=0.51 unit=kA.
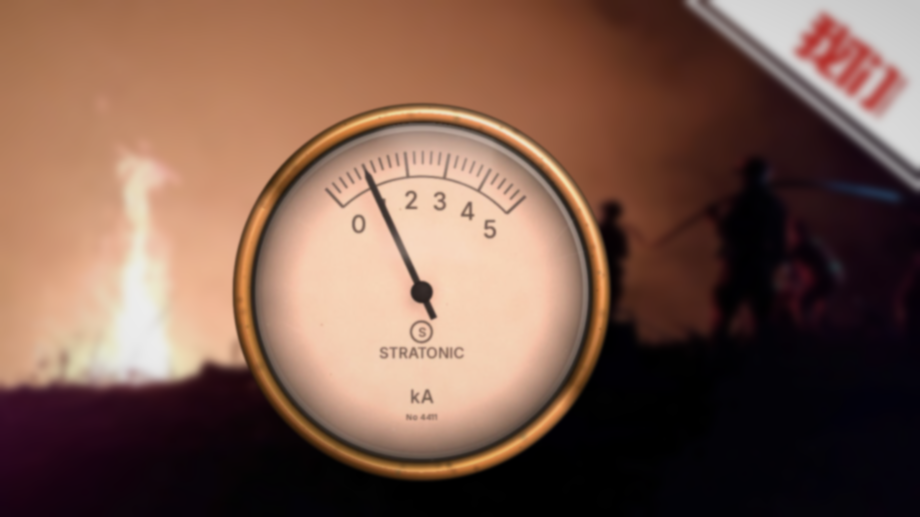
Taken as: value=1 unit=kA
